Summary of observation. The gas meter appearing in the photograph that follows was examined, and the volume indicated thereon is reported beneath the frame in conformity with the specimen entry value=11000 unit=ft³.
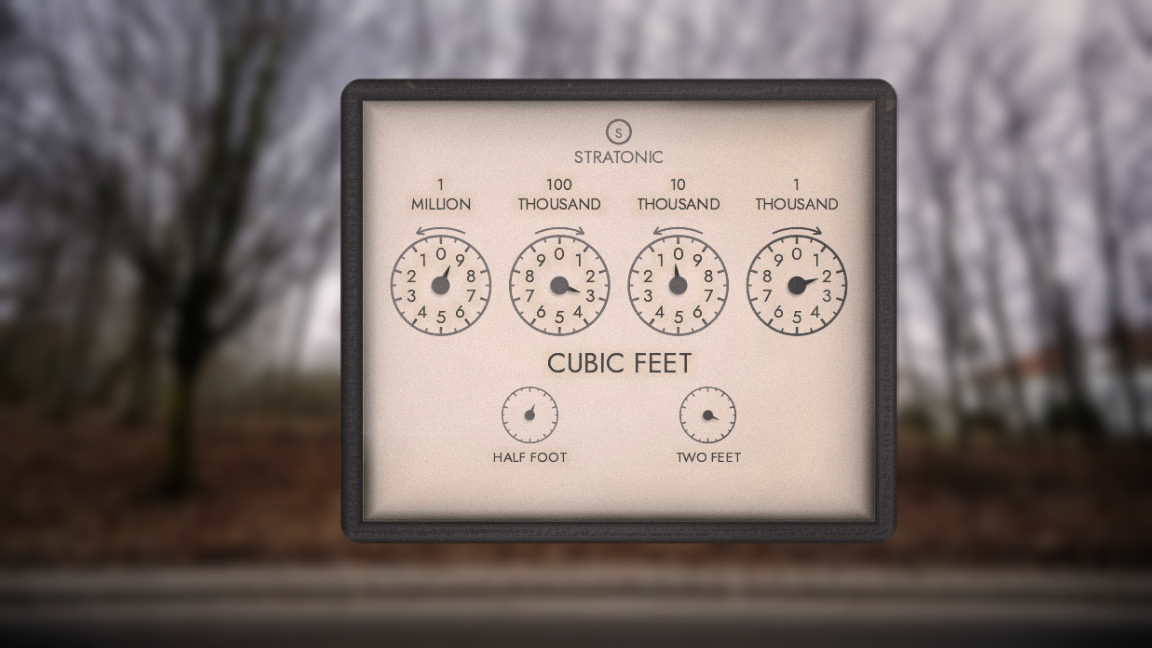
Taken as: value=930200 unit=ft³
